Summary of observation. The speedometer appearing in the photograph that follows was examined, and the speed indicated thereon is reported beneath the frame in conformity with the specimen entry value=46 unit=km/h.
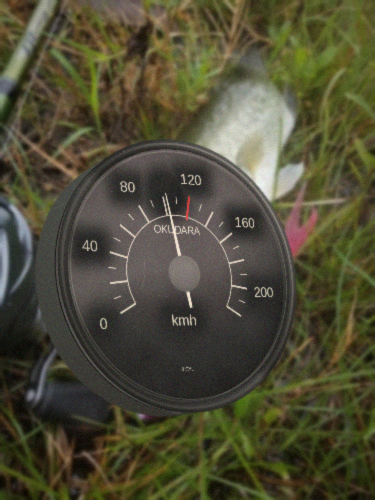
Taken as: value=100 unit=km/h
